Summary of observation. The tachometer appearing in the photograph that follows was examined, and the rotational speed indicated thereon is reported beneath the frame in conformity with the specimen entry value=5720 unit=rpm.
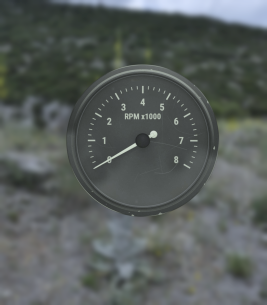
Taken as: value=0 unit=rpm
